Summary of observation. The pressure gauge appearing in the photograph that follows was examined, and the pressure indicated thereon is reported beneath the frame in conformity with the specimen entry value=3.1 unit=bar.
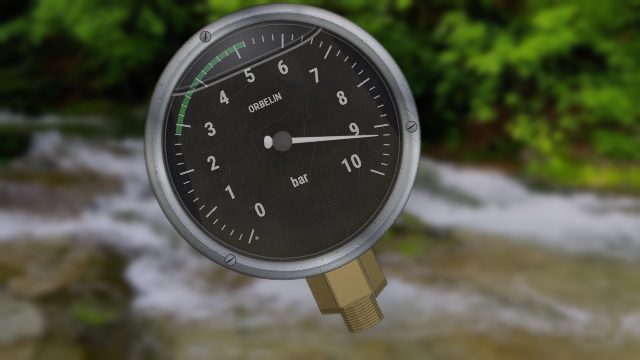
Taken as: value=9.2 unit=bar
